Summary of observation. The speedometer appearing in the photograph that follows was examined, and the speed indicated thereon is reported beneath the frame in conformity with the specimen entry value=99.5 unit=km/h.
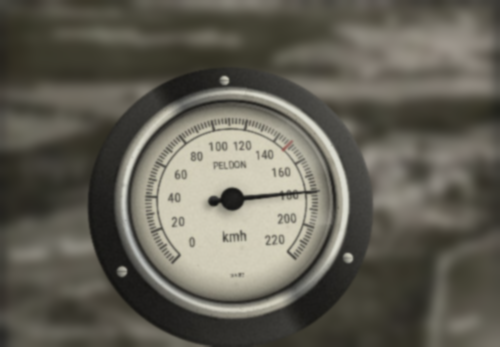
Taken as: value=180 unit=km/h
